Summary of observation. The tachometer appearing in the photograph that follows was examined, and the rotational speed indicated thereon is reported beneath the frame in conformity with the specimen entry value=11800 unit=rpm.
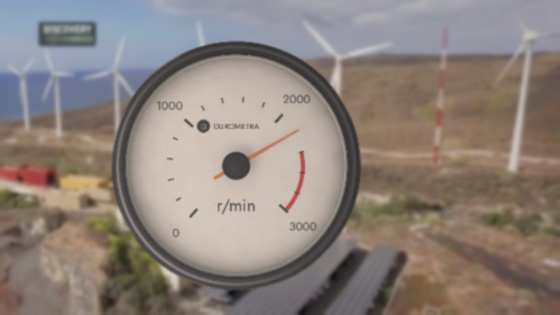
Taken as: value=2200 unit=rpm
